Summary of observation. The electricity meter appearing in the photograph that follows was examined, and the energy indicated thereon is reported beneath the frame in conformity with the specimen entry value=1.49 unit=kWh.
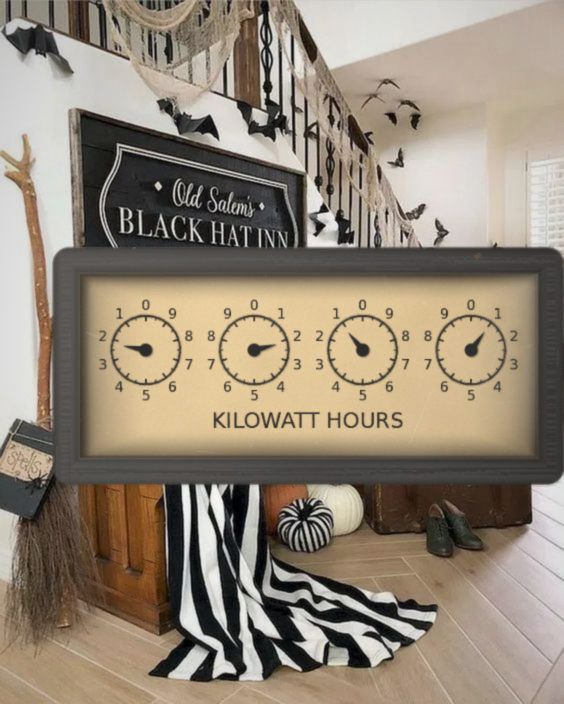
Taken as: value=2211 unit=kWh
